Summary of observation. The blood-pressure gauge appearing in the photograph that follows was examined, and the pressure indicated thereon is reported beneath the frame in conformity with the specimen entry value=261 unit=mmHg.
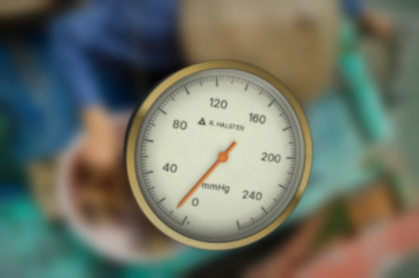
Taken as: value=10 unit=mmHg
